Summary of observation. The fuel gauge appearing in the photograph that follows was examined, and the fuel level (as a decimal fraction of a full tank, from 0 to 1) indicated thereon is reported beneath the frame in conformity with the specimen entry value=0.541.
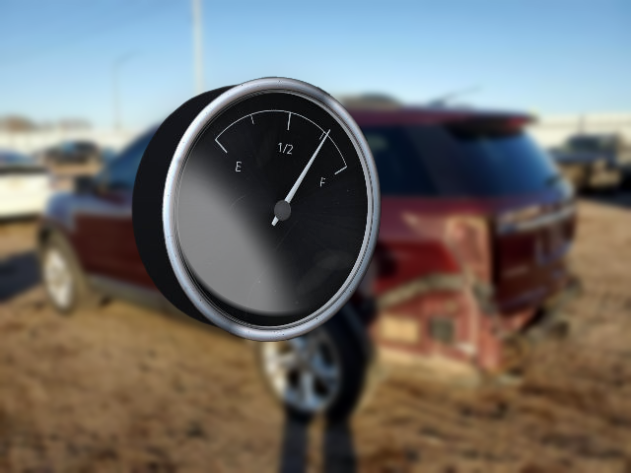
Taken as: value=0.75
